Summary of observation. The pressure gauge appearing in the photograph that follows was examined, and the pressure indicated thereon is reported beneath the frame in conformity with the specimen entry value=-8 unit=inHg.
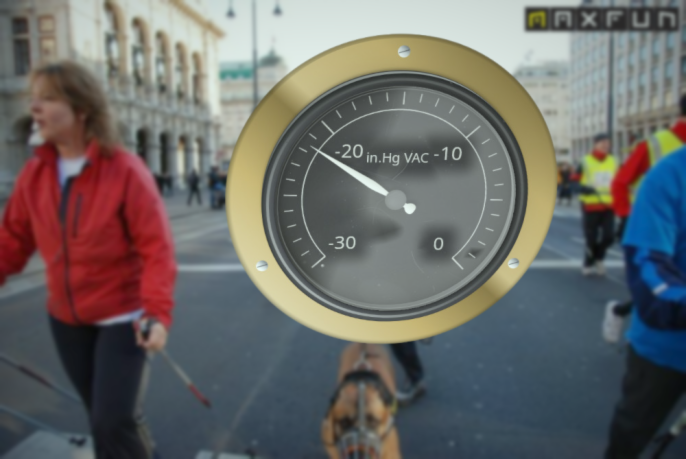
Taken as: value=-21.5 unit=inHg
